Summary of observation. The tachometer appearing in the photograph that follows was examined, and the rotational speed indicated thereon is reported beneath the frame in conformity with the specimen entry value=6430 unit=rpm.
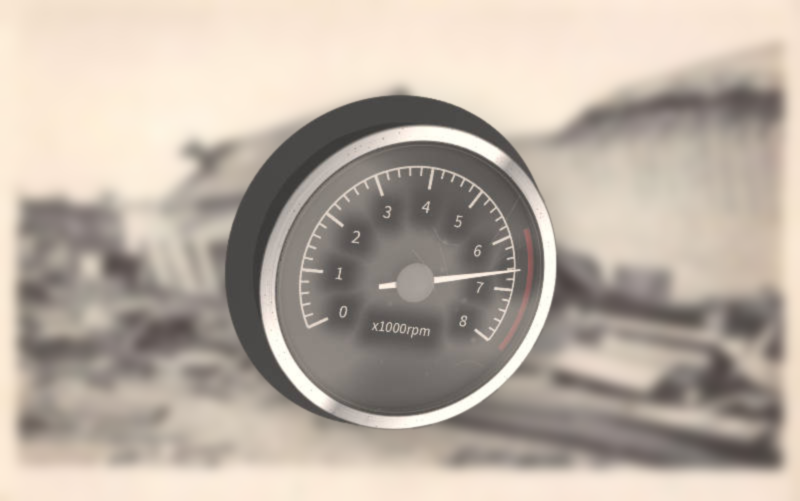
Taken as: value=6600 unit=rpm
